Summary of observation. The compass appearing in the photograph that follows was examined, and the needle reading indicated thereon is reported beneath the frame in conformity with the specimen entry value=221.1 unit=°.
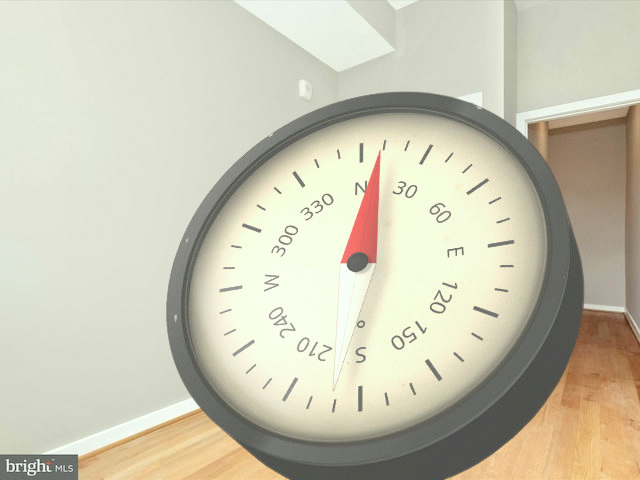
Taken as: value=10 unit=°
